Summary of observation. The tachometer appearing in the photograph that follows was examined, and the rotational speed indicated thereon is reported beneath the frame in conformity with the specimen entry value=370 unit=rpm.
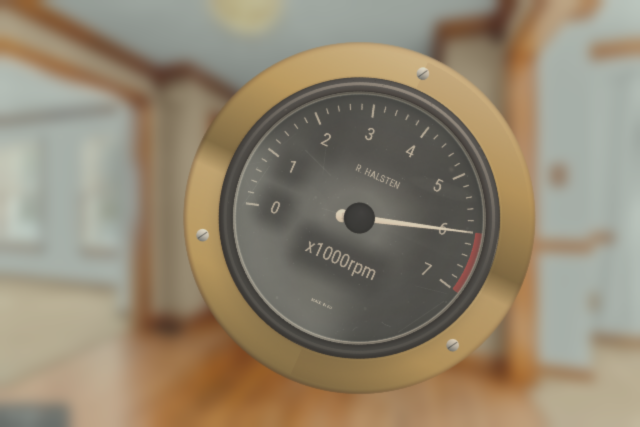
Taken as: value=6000 unit=rpm
